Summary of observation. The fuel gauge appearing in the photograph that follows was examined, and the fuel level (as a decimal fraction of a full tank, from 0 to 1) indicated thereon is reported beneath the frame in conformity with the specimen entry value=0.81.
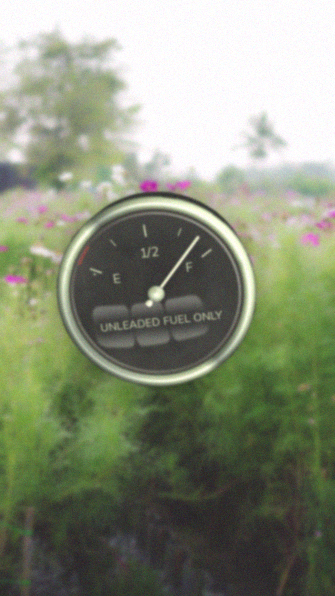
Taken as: value=0.875
